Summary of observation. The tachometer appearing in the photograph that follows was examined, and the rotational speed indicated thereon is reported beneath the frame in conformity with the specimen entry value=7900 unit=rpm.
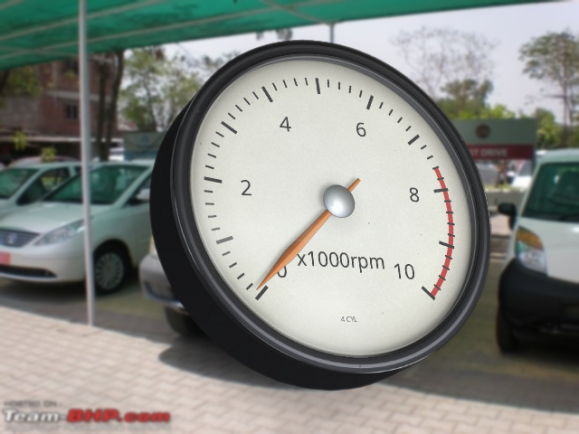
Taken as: value=100 unit=rpm
